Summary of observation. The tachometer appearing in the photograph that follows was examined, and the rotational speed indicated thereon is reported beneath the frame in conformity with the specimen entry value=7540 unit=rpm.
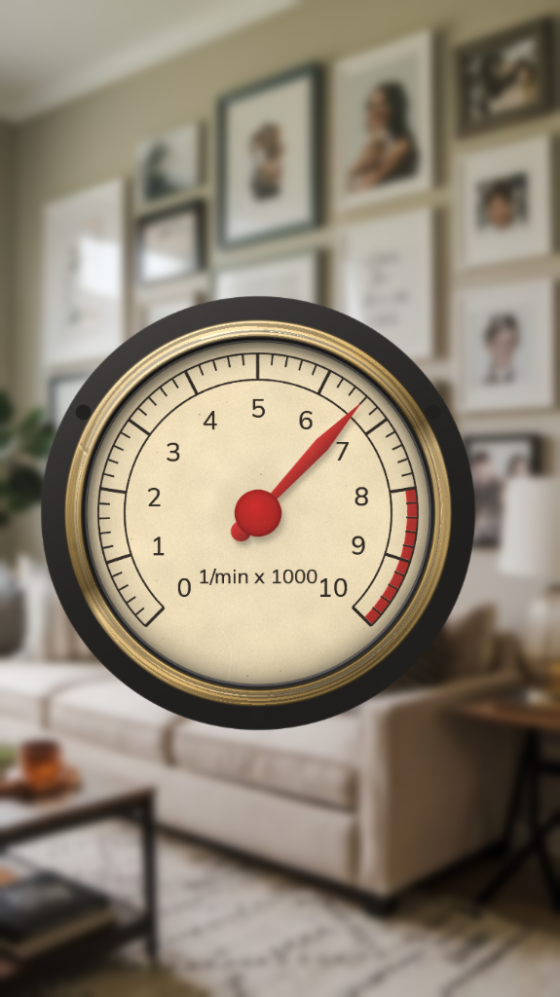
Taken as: value=6600 unit=rpm
